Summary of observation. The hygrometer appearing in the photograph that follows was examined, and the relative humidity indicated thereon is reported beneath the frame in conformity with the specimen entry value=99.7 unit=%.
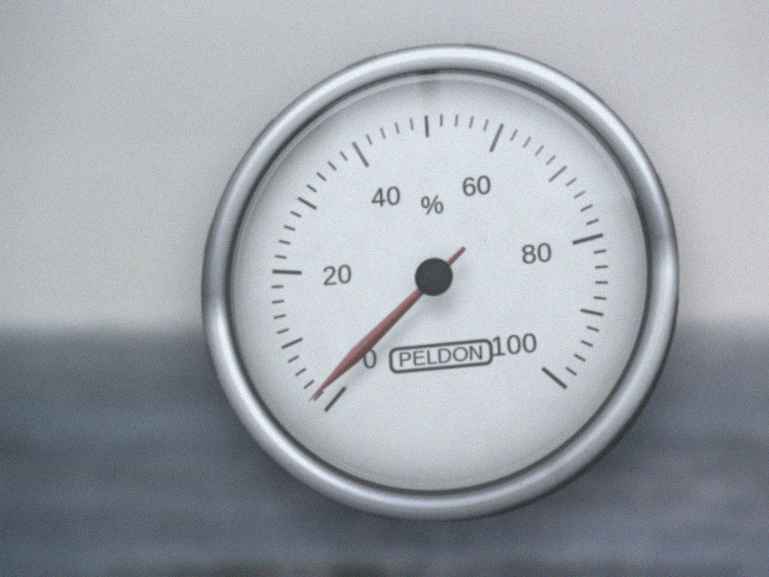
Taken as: value=2 unit=%
